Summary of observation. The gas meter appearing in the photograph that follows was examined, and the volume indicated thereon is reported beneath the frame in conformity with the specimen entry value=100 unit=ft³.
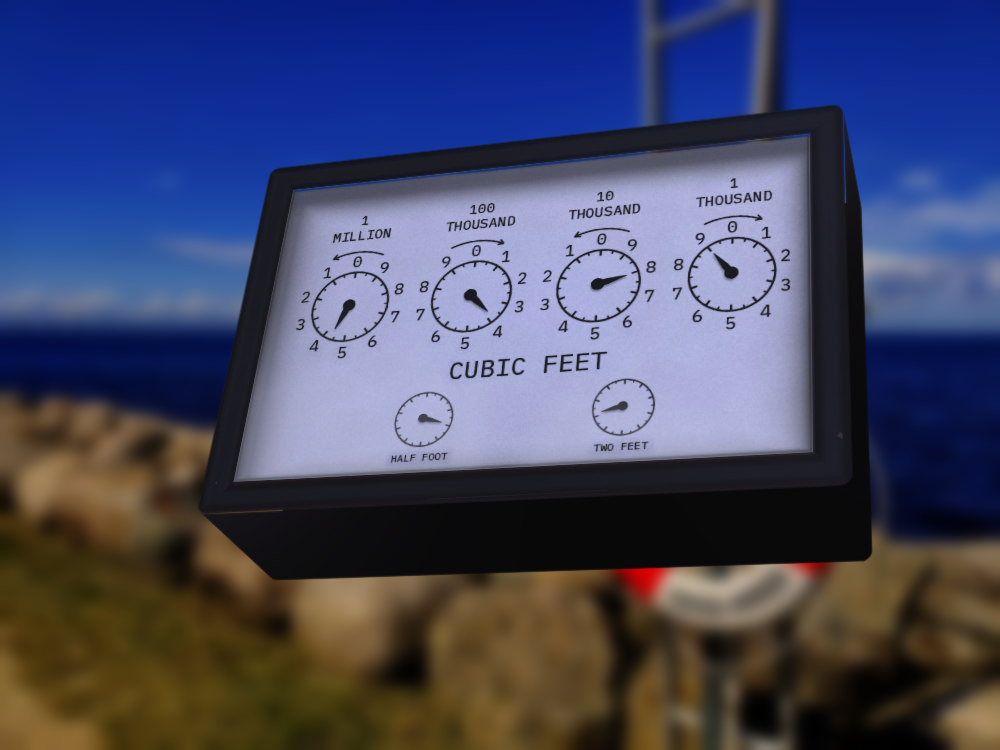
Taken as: value=437900 unit=ft³
